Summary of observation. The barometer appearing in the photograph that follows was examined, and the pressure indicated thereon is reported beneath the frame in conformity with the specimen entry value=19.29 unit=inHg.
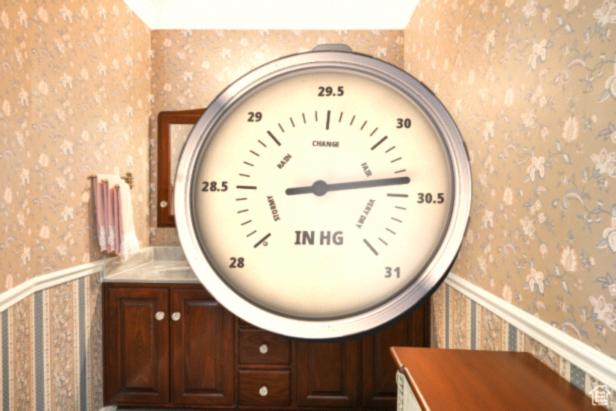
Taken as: value=30.4 unit=inHg
